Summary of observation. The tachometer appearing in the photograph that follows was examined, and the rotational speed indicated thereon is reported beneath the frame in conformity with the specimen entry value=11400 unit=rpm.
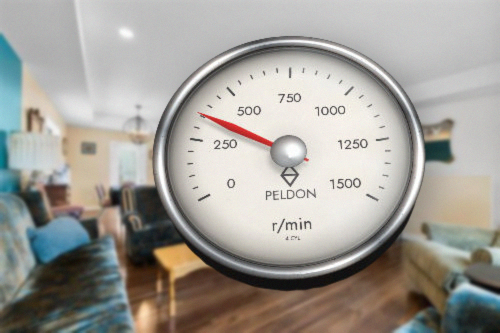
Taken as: value=350 unit=rpm
